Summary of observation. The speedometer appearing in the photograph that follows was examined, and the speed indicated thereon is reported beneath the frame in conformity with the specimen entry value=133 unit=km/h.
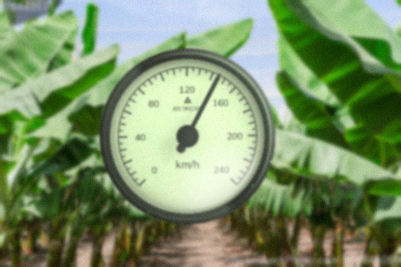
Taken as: value=145 unit=km/h
